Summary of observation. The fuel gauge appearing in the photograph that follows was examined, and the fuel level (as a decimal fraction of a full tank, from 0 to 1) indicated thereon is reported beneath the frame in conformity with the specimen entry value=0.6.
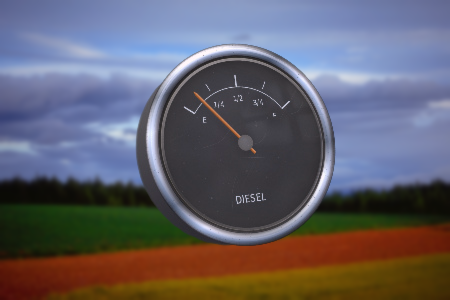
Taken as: value=0.125
